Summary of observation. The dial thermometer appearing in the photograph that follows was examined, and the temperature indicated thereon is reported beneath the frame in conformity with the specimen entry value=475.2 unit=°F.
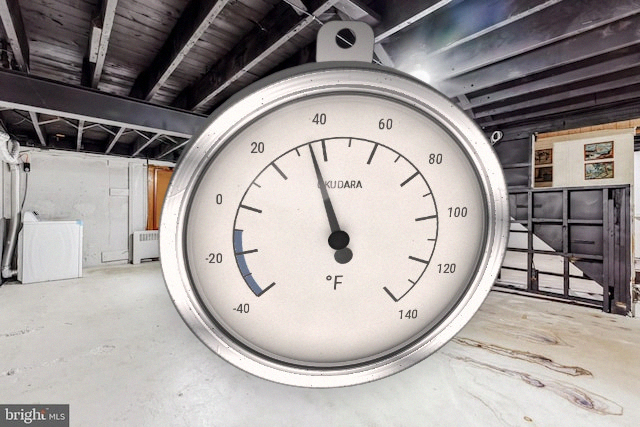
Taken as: value=35 unit=°F
